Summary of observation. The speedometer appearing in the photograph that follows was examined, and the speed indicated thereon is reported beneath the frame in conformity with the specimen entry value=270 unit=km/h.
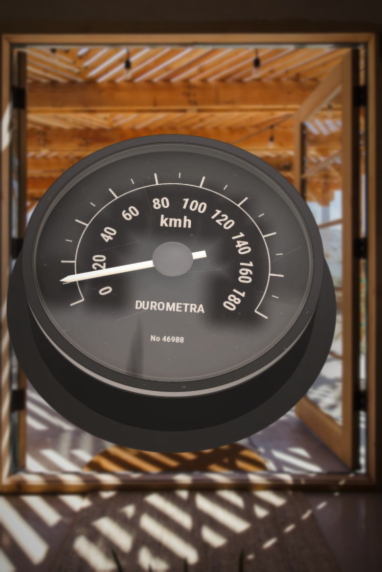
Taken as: value=10 unit=km/h
